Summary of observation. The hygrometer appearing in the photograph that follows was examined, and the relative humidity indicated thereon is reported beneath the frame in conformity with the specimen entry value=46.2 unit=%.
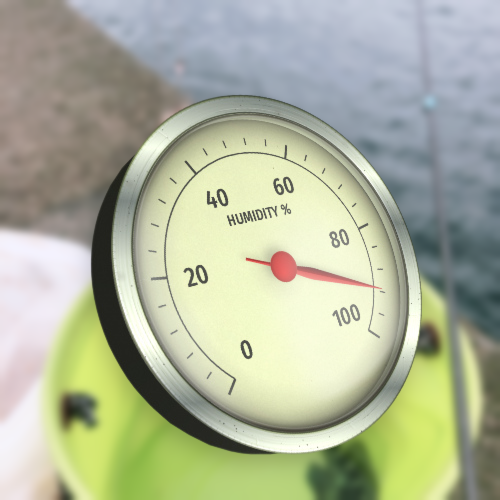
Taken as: value=92 unit=%
